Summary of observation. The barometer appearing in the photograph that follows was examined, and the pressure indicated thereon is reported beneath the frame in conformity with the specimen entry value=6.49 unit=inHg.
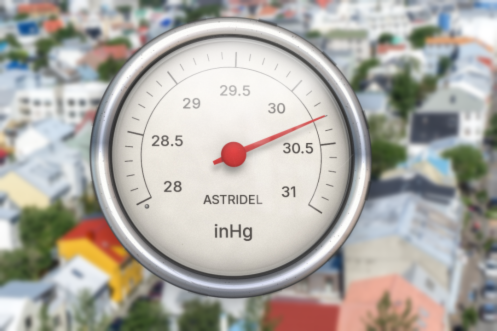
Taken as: value=30.3 unit=inHg
